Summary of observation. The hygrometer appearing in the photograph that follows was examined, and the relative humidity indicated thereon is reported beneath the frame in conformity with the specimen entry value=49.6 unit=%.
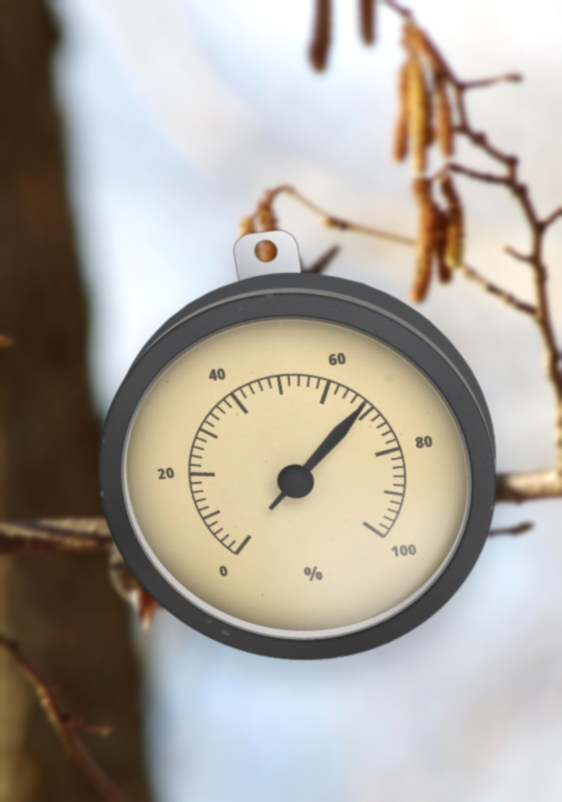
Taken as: value=68 unit=%
